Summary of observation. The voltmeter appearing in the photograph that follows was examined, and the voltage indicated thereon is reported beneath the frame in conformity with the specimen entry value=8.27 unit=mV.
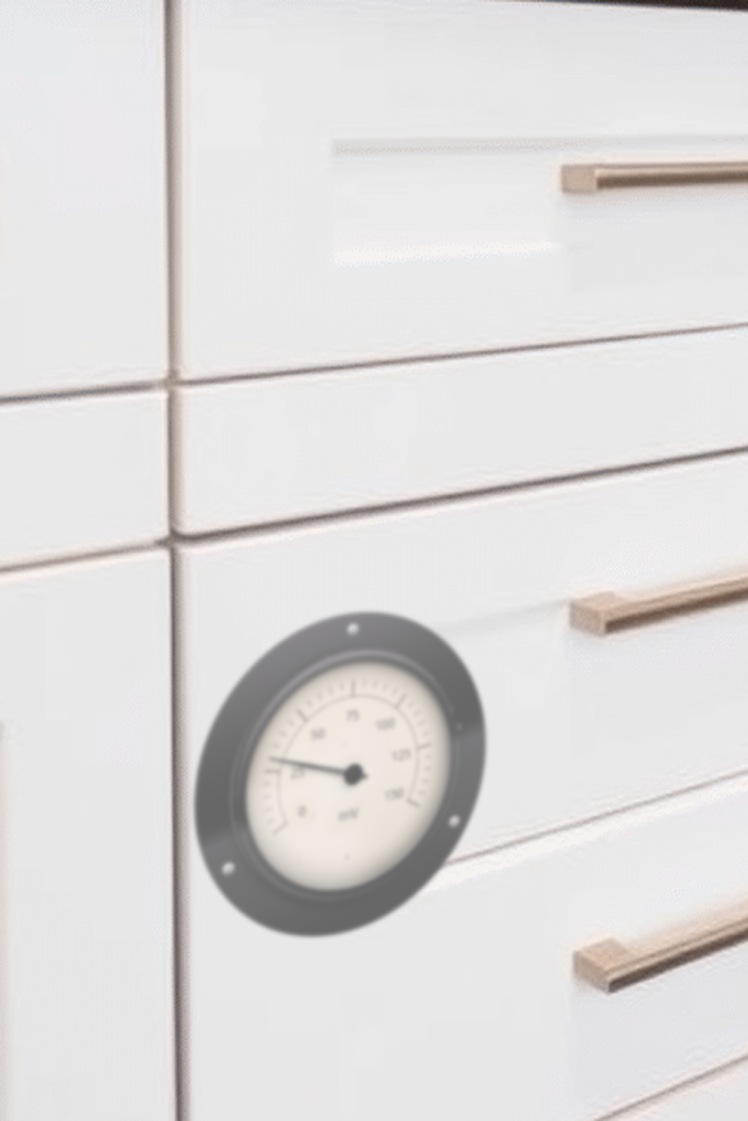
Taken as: value=30 unit=mV
